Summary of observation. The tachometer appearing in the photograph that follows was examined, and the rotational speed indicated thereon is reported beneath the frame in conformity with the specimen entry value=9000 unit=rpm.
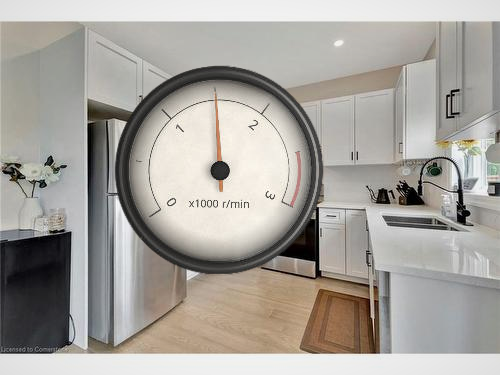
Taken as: value=1500 unit=rpm
